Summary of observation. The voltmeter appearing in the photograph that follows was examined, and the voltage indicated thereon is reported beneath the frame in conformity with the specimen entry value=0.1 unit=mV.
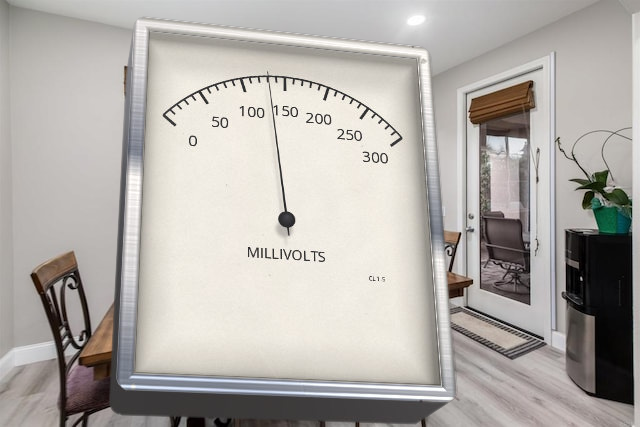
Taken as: value=130 unit=mV
